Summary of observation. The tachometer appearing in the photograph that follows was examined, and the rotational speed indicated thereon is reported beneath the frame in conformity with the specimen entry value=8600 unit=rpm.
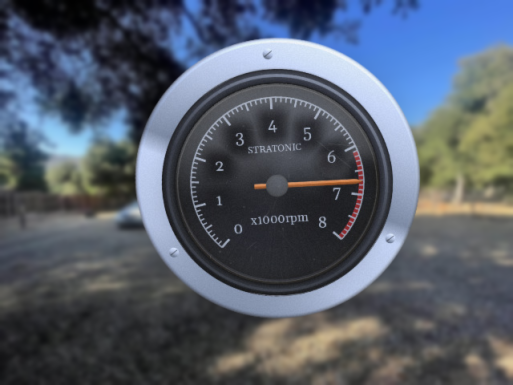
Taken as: value=6700 unit=rpm
